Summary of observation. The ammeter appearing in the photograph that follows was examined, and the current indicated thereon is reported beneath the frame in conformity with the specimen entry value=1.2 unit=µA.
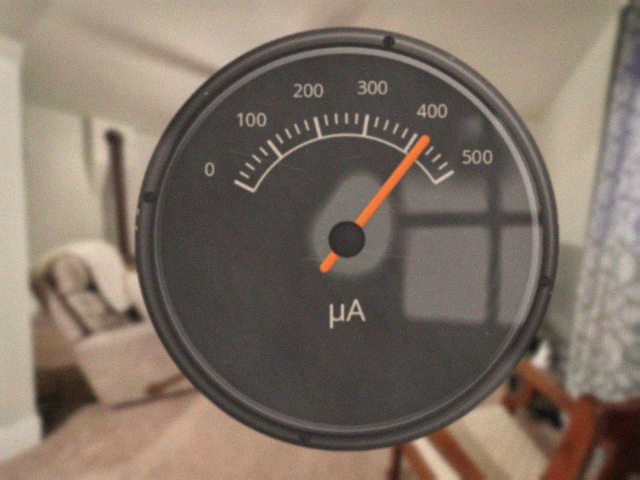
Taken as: value=420 unit=µA
